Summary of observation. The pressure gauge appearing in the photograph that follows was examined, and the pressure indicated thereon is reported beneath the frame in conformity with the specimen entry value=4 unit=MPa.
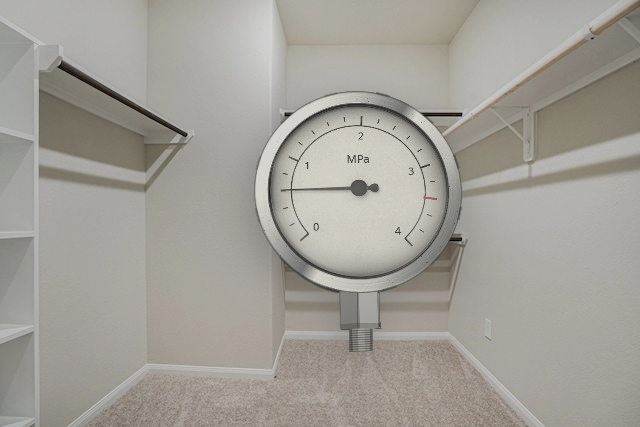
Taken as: value=0.6 unit=MPa
